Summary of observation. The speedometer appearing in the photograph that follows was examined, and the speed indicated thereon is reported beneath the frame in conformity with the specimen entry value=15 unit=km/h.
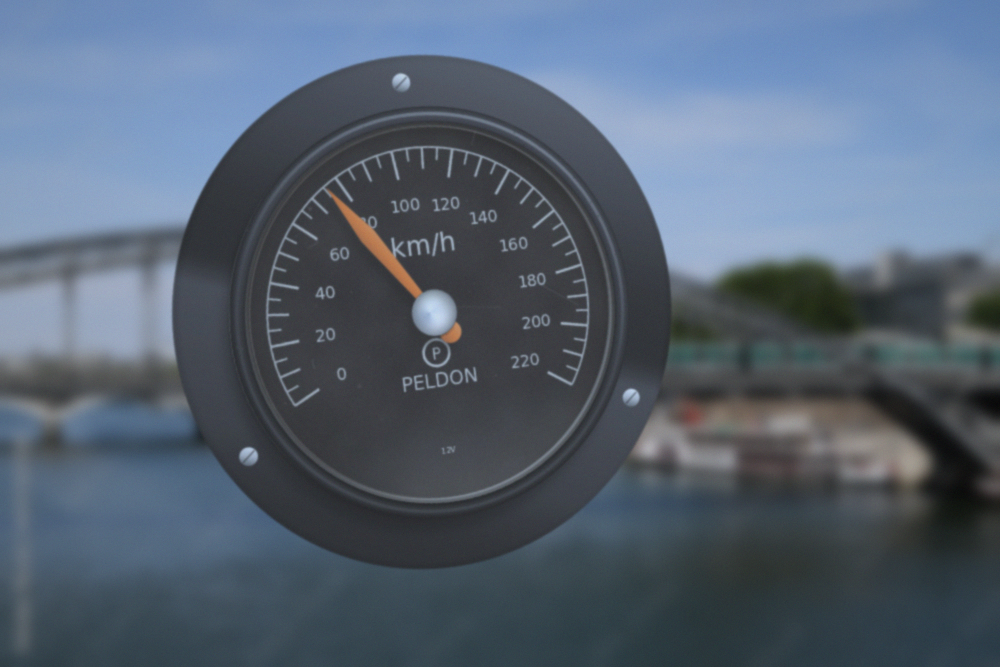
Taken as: value=75 unit=km/h
